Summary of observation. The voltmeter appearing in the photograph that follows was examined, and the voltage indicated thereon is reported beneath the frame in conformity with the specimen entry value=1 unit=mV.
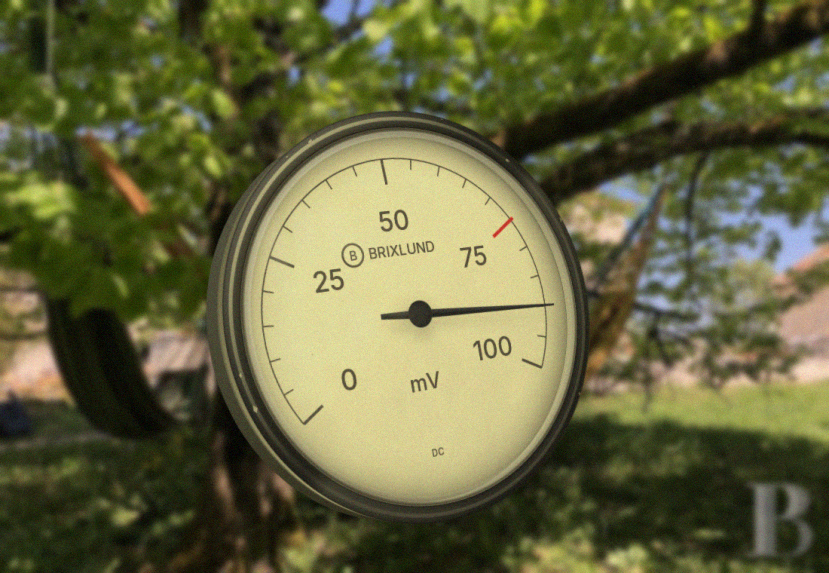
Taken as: value=90 unit=mV
